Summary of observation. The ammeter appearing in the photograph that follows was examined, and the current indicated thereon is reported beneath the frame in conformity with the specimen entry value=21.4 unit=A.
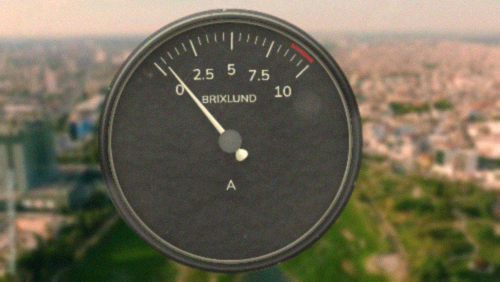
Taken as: value=0.5 unit=A
